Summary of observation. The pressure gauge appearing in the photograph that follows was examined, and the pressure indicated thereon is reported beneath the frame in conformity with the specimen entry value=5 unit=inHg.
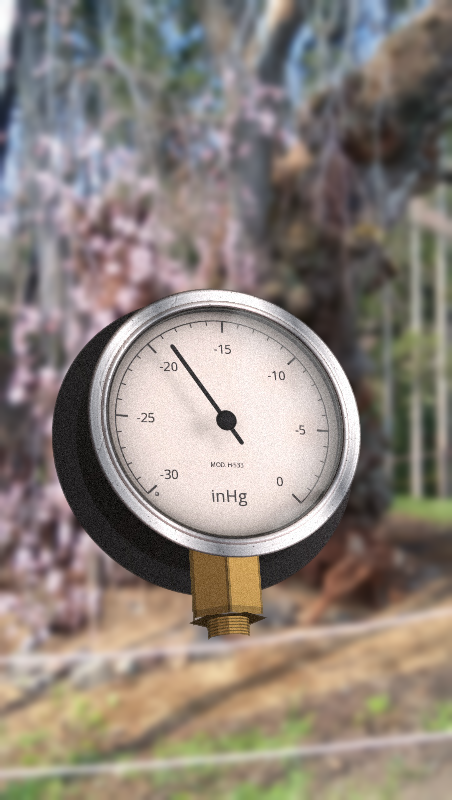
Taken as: value=-19 unit=inHg
